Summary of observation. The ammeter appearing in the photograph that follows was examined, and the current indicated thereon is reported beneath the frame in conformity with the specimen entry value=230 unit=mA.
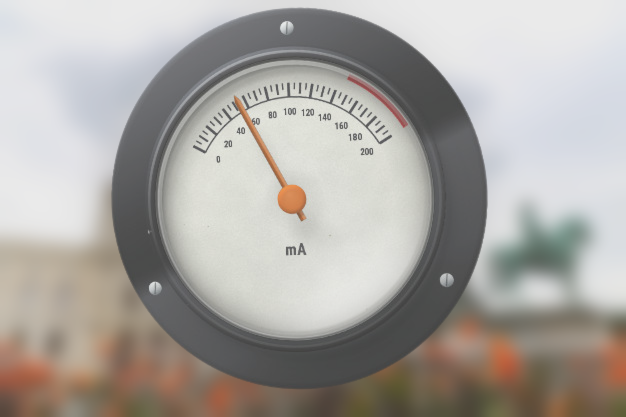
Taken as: value=55 unit=mA
